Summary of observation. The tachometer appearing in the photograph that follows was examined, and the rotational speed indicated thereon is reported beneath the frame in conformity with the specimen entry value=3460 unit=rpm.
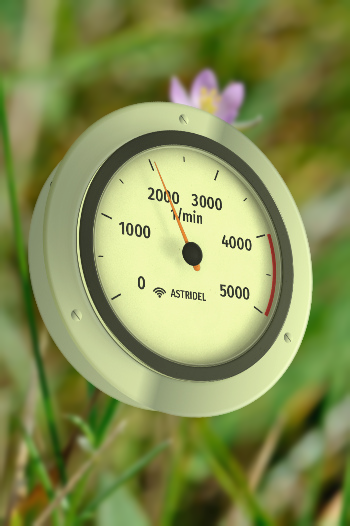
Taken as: value=2000 unit=rpm
